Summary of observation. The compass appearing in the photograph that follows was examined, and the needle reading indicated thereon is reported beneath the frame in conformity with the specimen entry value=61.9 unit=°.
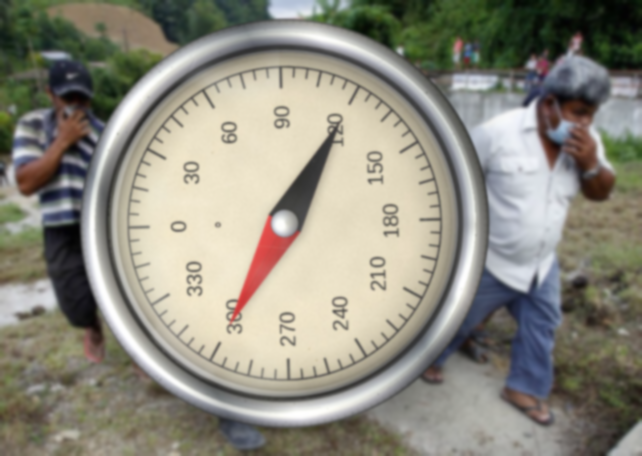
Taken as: value=300 unit=°
